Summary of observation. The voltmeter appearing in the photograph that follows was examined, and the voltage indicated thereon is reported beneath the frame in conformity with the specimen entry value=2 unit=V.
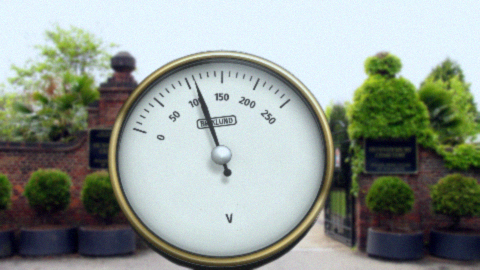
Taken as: value=110 unit=V
